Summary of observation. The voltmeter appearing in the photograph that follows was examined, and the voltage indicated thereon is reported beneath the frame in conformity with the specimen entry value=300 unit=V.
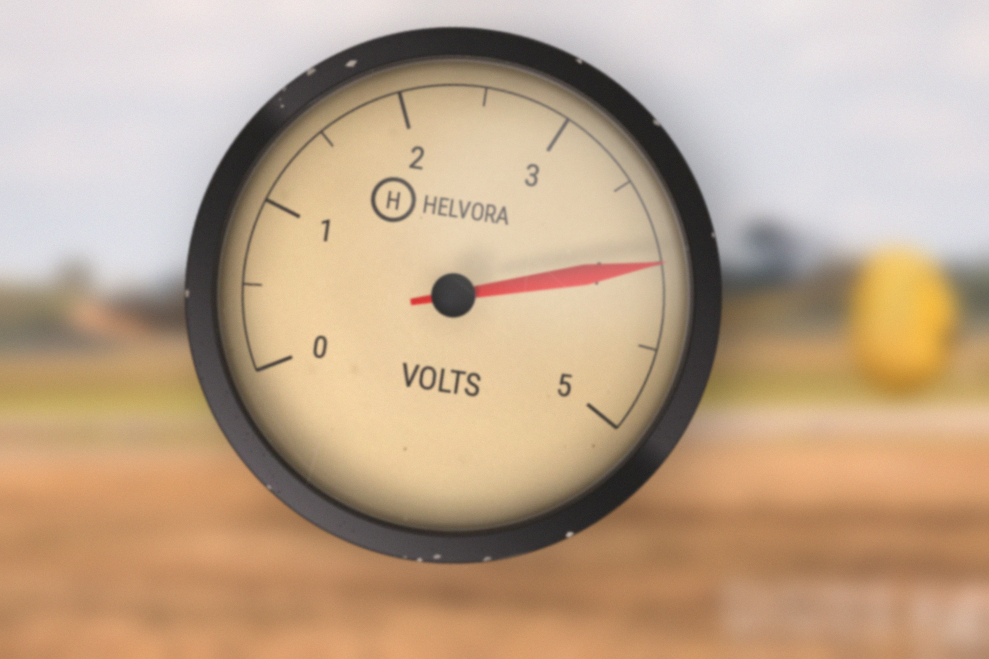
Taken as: value=4 unit=V
